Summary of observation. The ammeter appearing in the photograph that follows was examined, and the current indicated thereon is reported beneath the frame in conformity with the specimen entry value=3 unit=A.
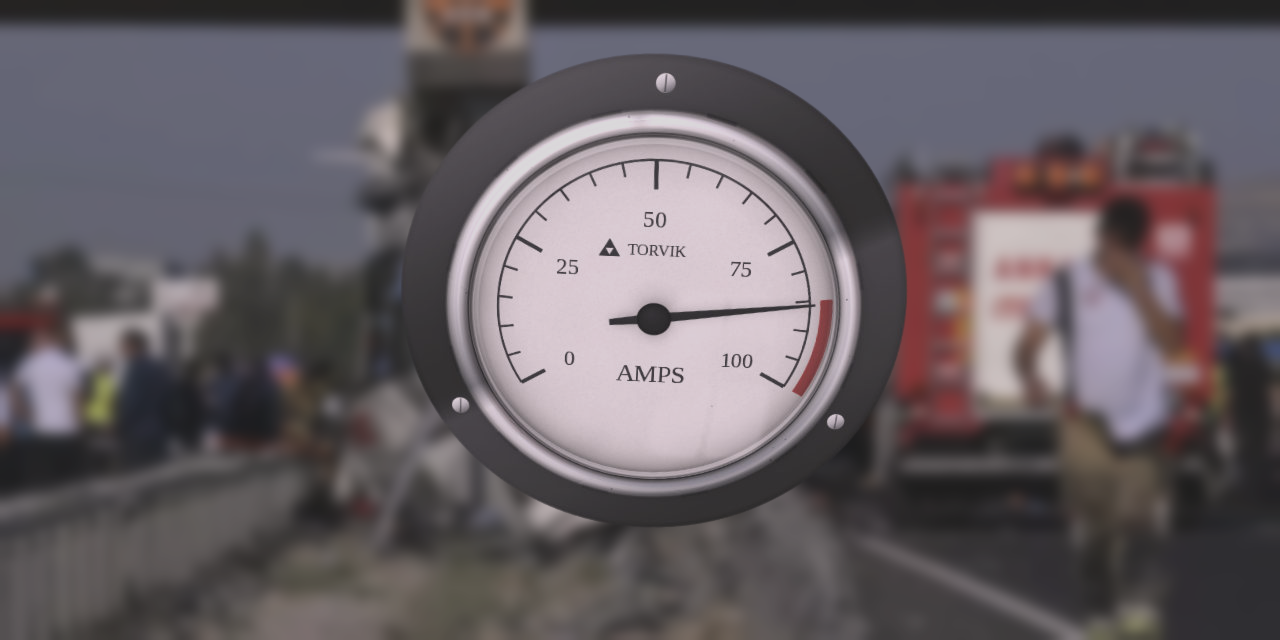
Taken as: value=85 unit=A
